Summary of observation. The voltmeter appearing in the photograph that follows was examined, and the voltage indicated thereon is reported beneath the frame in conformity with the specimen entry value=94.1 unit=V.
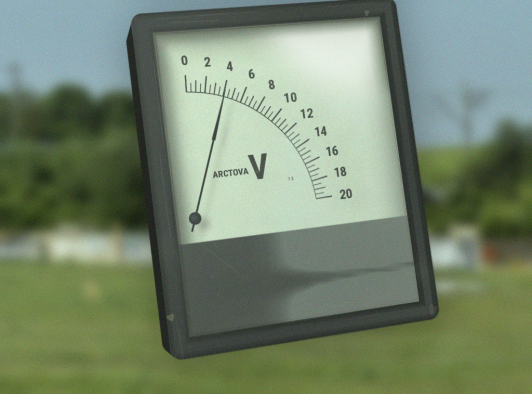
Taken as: value=4 unit=V
